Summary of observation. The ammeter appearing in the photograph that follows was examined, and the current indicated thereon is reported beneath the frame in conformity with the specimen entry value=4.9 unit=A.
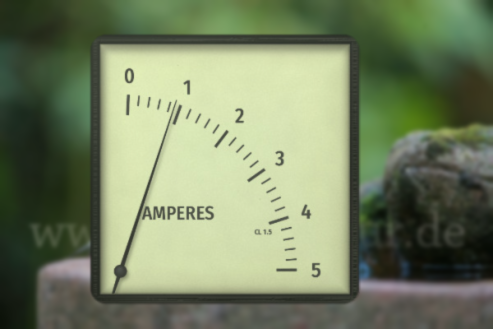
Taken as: value=0.9 unit=A
